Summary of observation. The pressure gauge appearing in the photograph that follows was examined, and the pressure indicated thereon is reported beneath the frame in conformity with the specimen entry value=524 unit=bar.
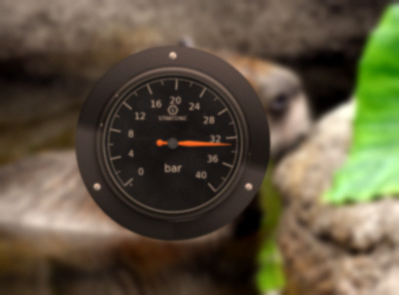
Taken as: value=33 unit=bar
